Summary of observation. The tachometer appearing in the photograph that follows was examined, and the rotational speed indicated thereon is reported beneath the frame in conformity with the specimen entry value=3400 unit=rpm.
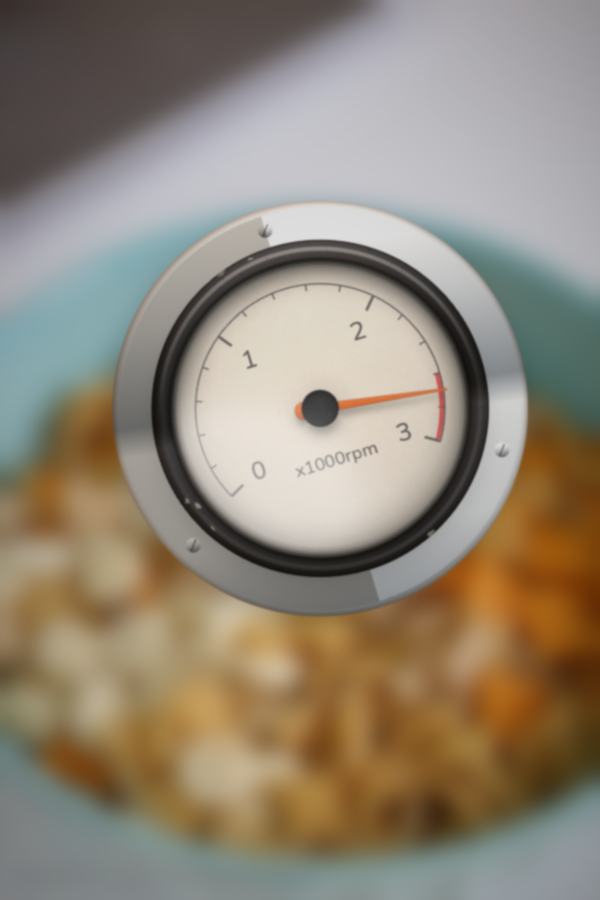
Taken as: value=2700 unit=rpm
